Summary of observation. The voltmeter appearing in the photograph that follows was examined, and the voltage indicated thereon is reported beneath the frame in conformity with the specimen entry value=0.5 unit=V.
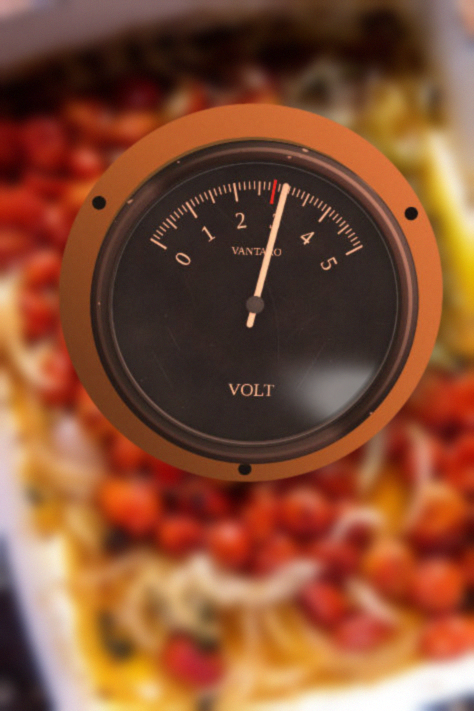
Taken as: value=3 unit=V
